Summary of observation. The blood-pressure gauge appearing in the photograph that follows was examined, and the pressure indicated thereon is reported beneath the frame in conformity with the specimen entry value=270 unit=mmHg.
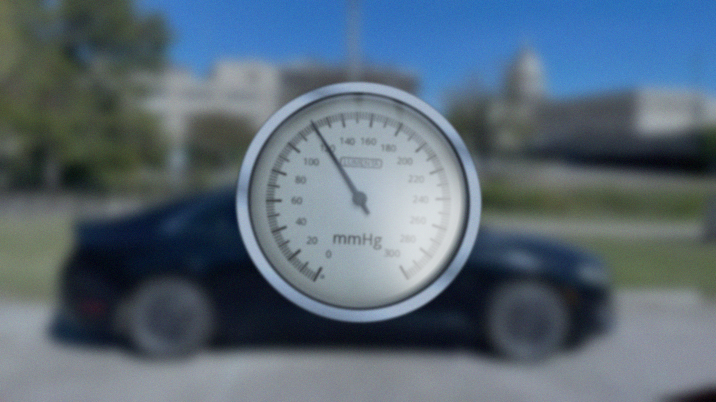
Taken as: value=120 unit=mmHg
